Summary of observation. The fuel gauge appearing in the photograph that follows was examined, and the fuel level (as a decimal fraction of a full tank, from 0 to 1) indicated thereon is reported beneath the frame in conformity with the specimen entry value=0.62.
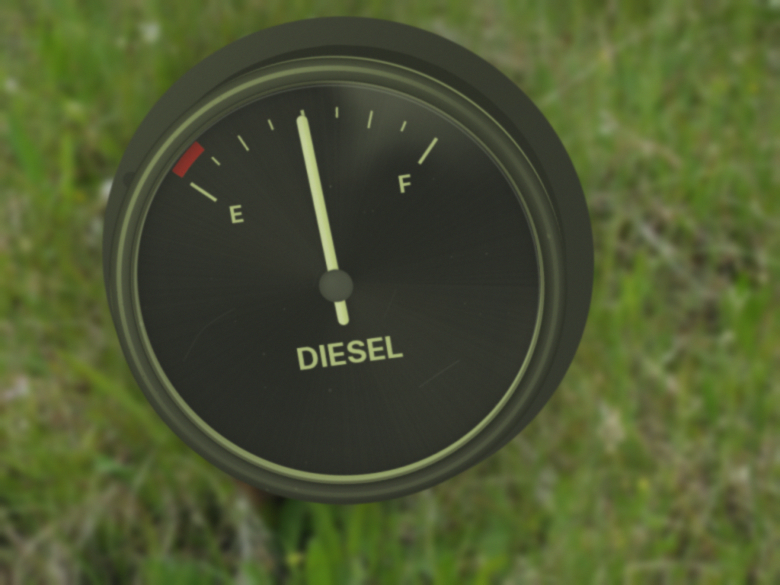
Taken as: value=0.5
